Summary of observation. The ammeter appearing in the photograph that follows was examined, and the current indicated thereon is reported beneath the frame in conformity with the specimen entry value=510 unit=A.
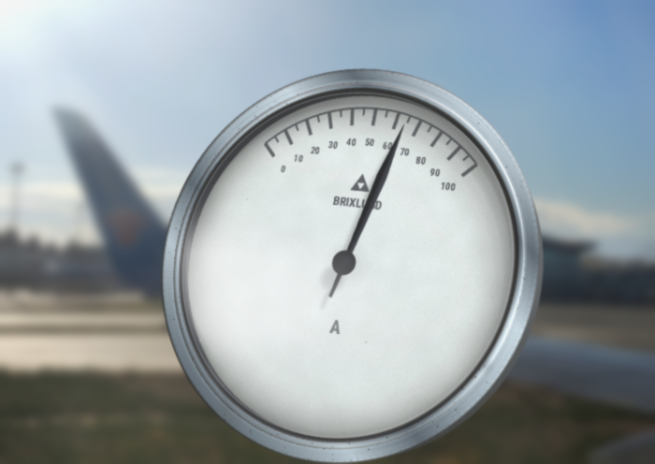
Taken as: value=65 unit=A
